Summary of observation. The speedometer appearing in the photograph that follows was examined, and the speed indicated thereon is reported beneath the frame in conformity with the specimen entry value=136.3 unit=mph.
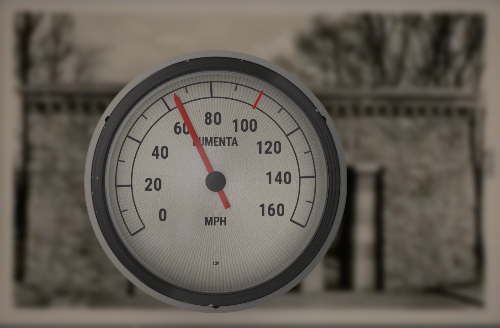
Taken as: value=65 unit=mph
